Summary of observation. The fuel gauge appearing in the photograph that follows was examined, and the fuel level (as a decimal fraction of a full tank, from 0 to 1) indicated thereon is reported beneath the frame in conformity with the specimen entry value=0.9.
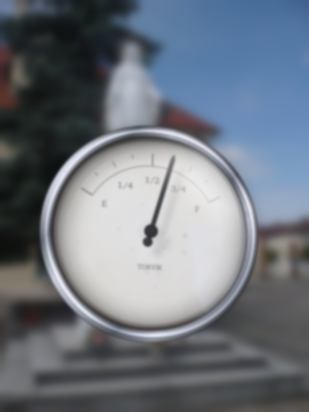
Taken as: value=0.625
